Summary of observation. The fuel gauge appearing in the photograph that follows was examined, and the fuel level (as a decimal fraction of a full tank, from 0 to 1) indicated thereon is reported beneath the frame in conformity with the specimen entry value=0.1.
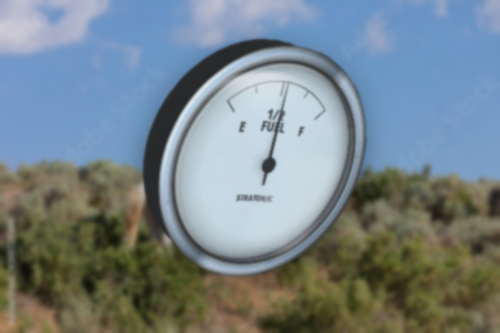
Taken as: value=0.5
